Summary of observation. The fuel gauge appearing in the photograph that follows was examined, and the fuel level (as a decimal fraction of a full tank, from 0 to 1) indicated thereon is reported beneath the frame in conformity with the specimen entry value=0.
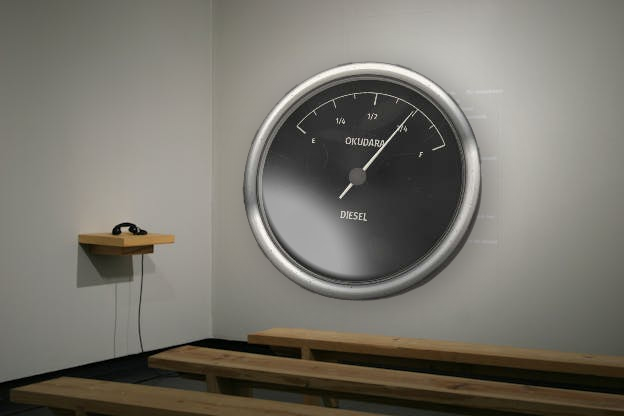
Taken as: value=0.75
